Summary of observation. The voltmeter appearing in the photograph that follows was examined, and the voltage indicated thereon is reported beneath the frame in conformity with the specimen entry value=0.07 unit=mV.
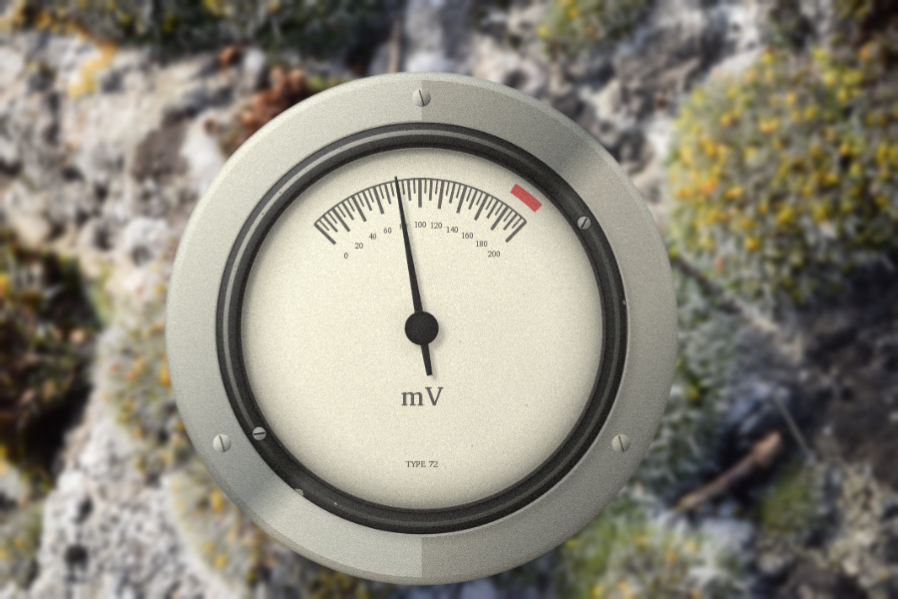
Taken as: value=80 unit=mV
